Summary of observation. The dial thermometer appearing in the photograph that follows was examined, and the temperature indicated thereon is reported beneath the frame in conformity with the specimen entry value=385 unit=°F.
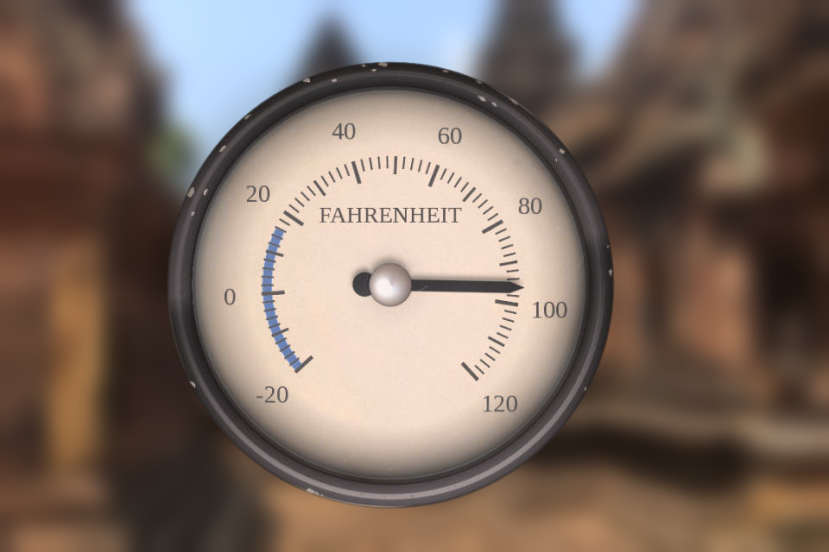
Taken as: value=96 unit=°F
